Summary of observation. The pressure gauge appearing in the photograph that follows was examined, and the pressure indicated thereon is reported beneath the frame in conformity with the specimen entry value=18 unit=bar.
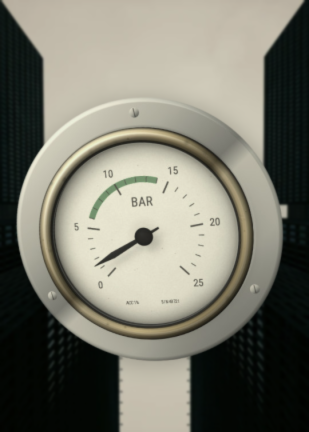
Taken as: value=1.5 unit=bar
